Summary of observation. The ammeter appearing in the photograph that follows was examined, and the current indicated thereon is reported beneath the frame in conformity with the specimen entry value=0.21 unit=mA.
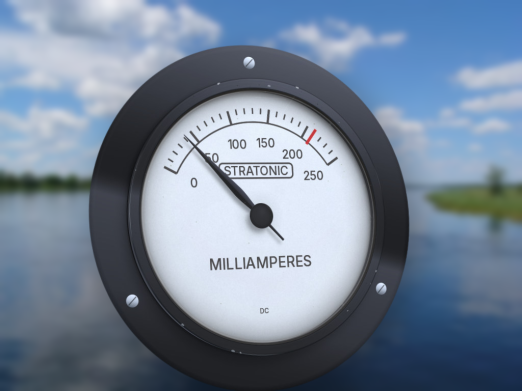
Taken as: value=40 unit=mA
